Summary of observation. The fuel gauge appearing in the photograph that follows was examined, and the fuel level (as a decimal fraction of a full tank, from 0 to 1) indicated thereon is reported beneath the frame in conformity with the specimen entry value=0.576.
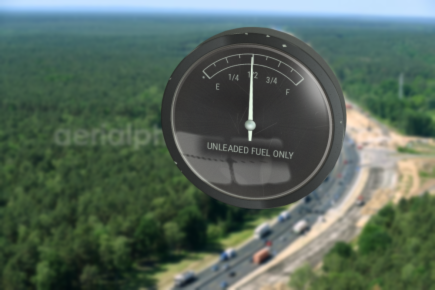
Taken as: value=0.5
